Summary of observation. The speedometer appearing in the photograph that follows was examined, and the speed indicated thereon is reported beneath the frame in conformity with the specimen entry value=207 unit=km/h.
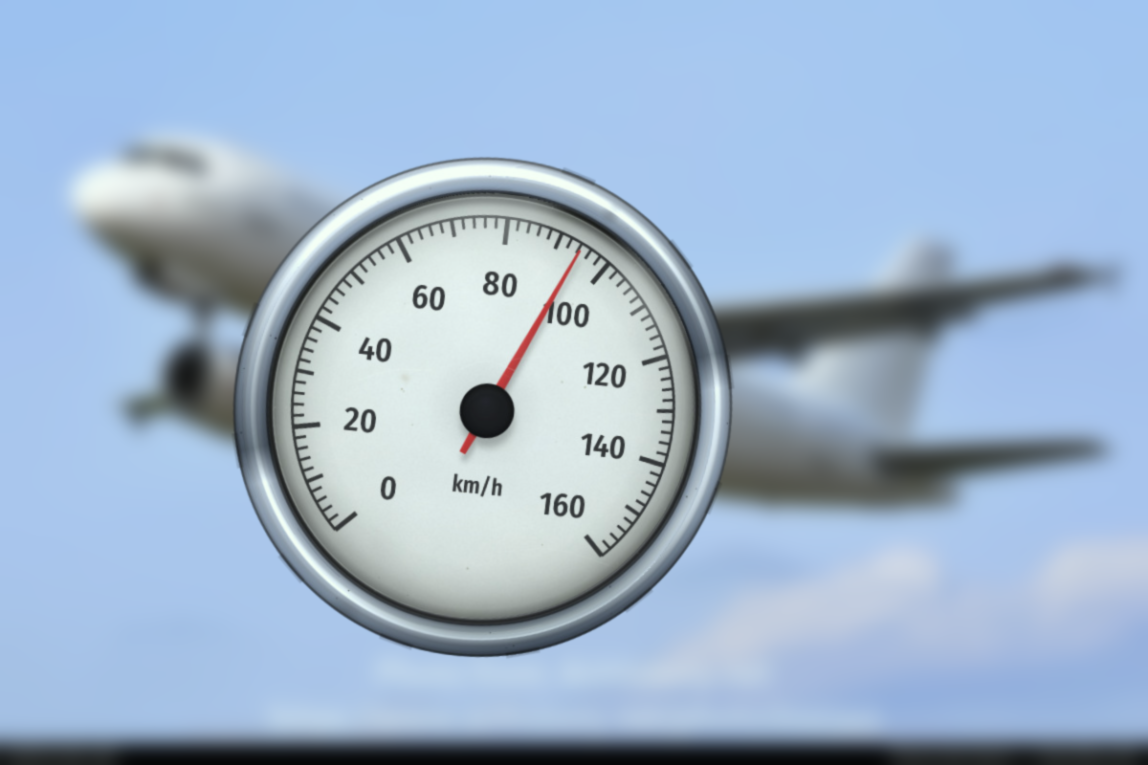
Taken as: value=94 unit=km/h
